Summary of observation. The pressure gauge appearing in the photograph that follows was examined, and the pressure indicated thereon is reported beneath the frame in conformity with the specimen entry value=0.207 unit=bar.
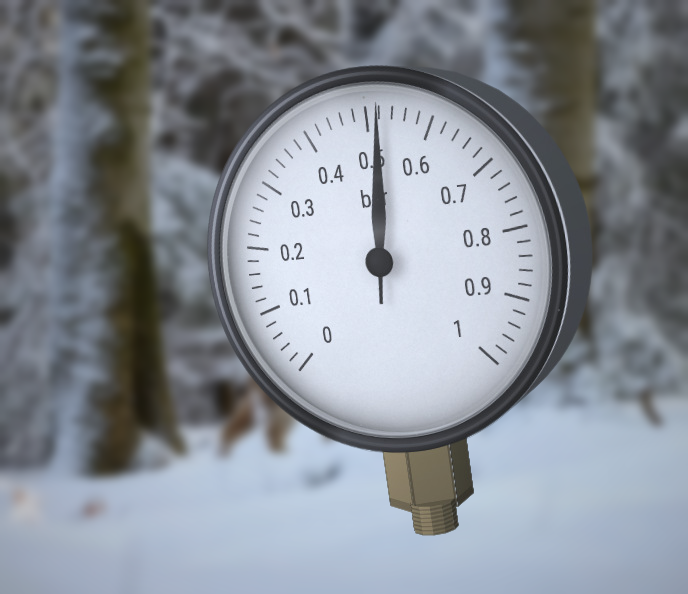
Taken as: value=0.52 unit=bar
